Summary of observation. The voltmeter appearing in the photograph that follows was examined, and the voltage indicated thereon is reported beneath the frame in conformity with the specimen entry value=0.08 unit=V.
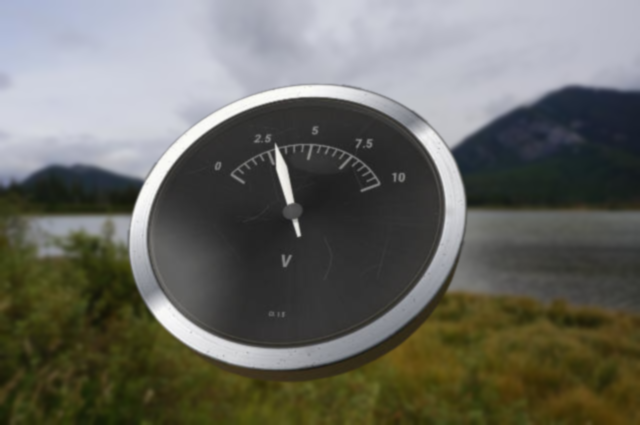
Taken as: value=3 unit=V
